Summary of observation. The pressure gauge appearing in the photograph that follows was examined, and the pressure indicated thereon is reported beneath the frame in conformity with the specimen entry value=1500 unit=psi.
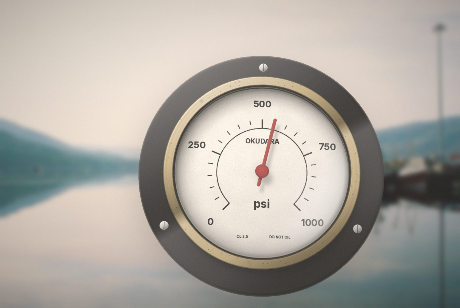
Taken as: value=550 unit=psi
